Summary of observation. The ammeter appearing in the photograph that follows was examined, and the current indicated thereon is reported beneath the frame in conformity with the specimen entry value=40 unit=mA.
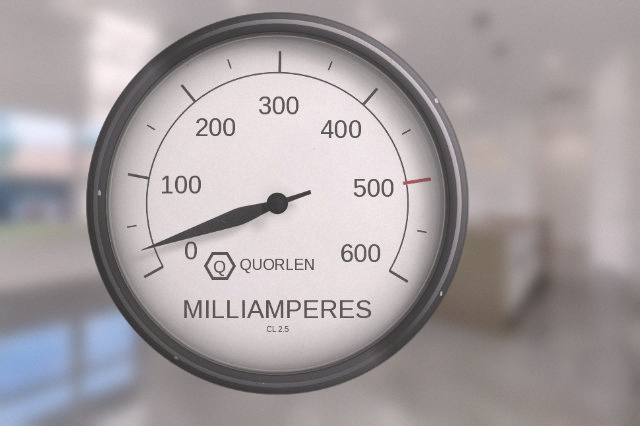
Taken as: value=25 unit=mA
